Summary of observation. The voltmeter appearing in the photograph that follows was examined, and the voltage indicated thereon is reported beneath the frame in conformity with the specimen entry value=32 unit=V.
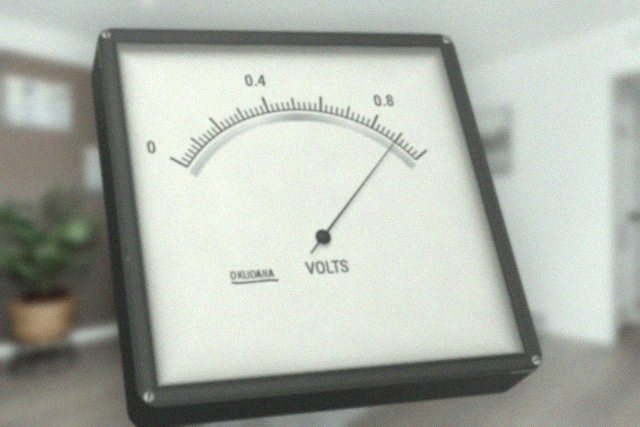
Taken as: value=0.9 unit=V
